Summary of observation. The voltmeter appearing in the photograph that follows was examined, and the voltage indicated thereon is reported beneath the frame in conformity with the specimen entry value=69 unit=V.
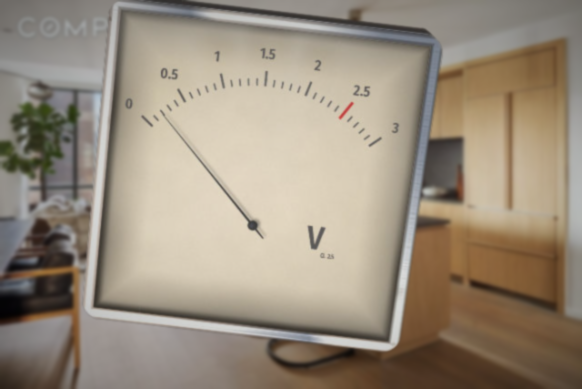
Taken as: value=0.2 unit=V
